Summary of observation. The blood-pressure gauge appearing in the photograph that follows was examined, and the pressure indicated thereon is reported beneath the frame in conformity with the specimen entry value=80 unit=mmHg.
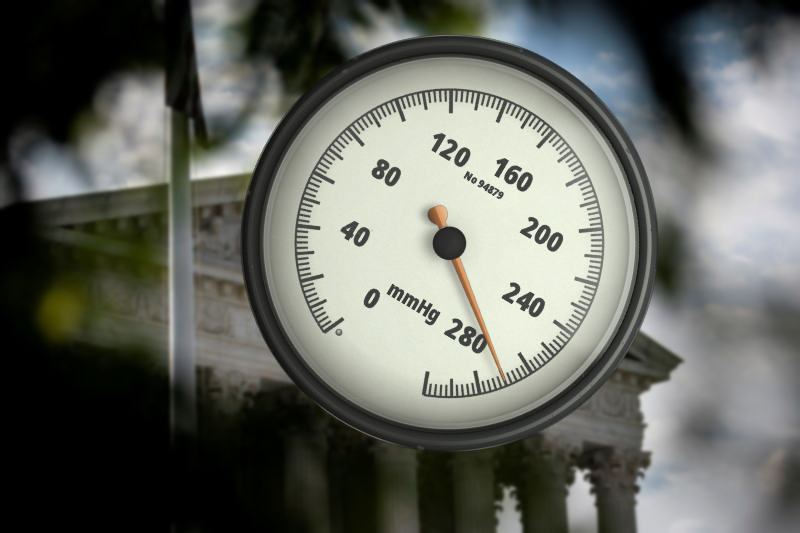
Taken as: value=270 unit=mmHg
